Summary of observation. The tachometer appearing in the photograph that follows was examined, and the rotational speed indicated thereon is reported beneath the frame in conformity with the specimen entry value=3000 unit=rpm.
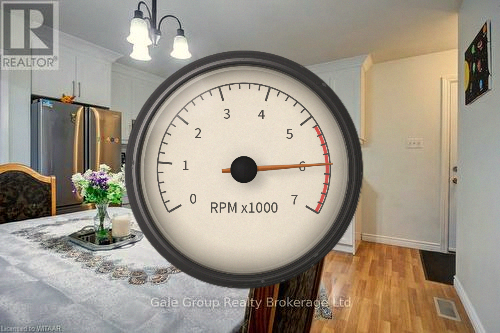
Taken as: value=6000 unit=rpm
